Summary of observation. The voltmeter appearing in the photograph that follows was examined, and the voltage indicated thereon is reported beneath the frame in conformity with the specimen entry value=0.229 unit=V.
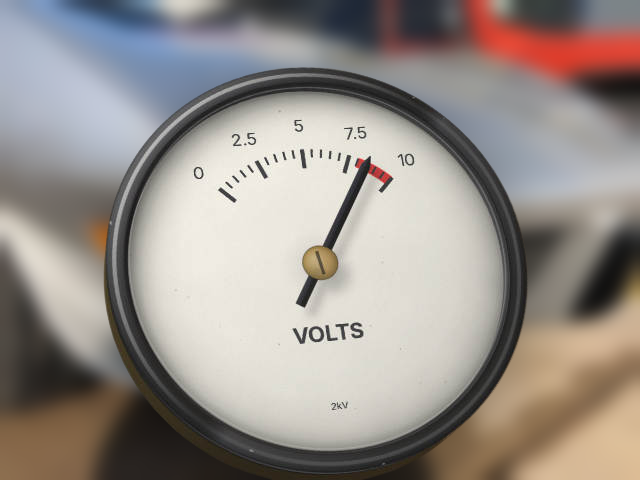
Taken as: value=8.5 unit=V
